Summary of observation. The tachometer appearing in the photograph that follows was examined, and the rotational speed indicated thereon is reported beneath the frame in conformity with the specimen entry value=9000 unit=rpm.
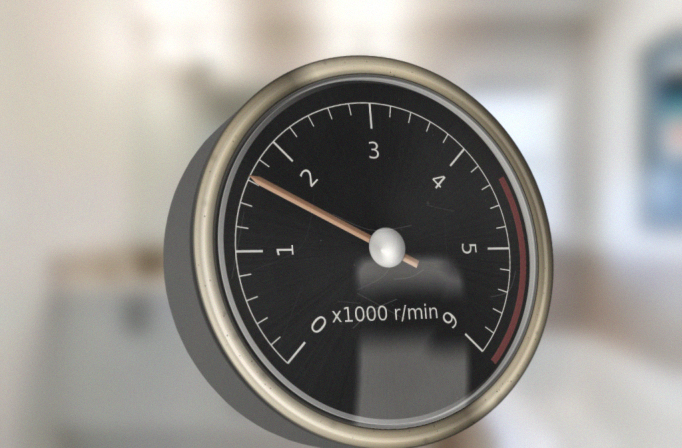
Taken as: value=1600 unit=rpm
